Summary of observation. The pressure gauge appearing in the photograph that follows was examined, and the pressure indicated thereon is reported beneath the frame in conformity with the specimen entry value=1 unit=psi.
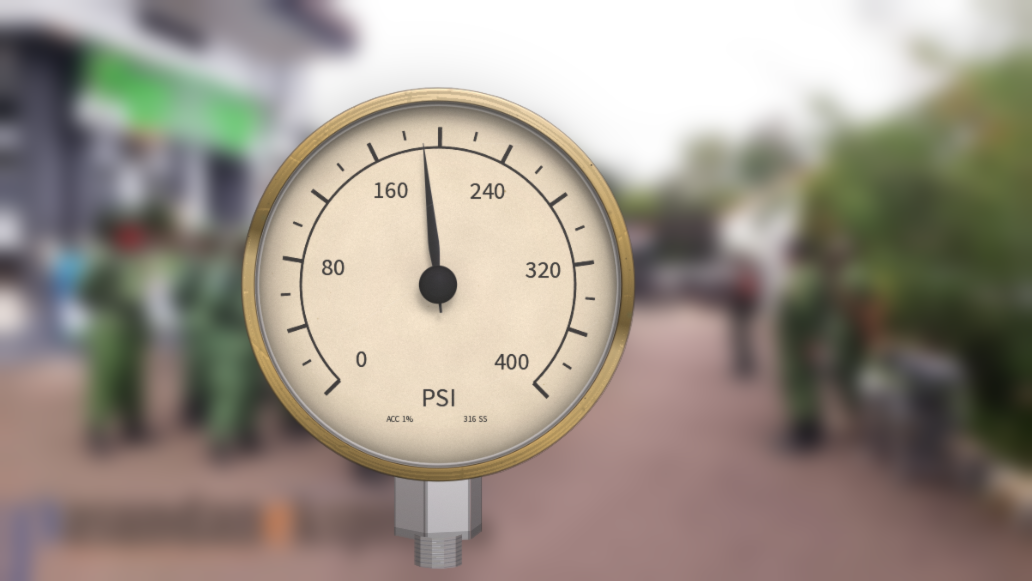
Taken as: value=190 unit=psi
